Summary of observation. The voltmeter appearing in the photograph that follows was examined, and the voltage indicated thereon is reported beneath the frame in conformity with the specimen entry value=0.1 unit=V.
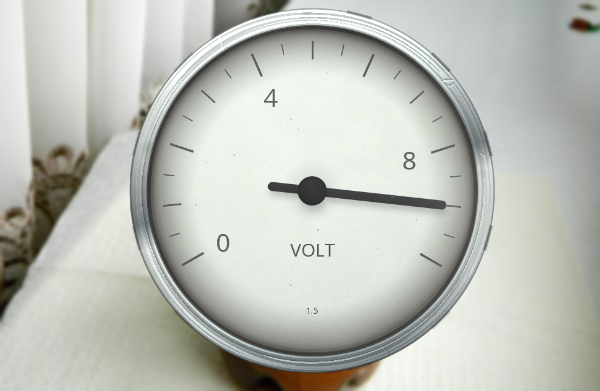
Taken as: value=9 unit=V
